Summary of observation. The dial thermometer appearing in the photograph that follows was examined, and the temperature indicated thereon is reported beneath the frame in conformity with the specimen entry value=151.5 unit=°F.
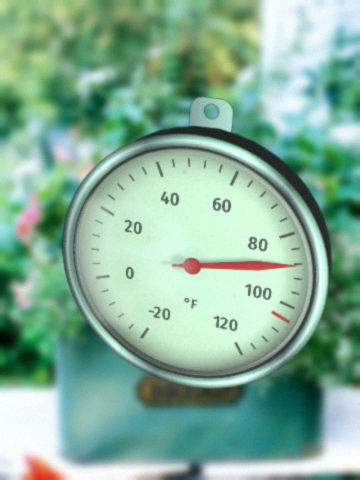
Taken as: value=88 unit=°F
